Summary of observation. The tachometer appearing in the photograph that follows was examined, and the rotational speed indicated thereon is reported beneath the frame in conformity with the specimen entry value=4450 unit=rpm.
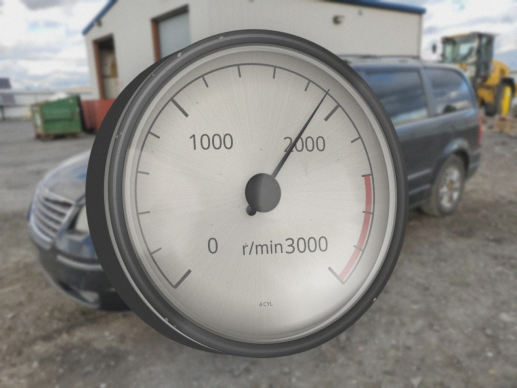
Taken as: value=1900 unit=rpm
